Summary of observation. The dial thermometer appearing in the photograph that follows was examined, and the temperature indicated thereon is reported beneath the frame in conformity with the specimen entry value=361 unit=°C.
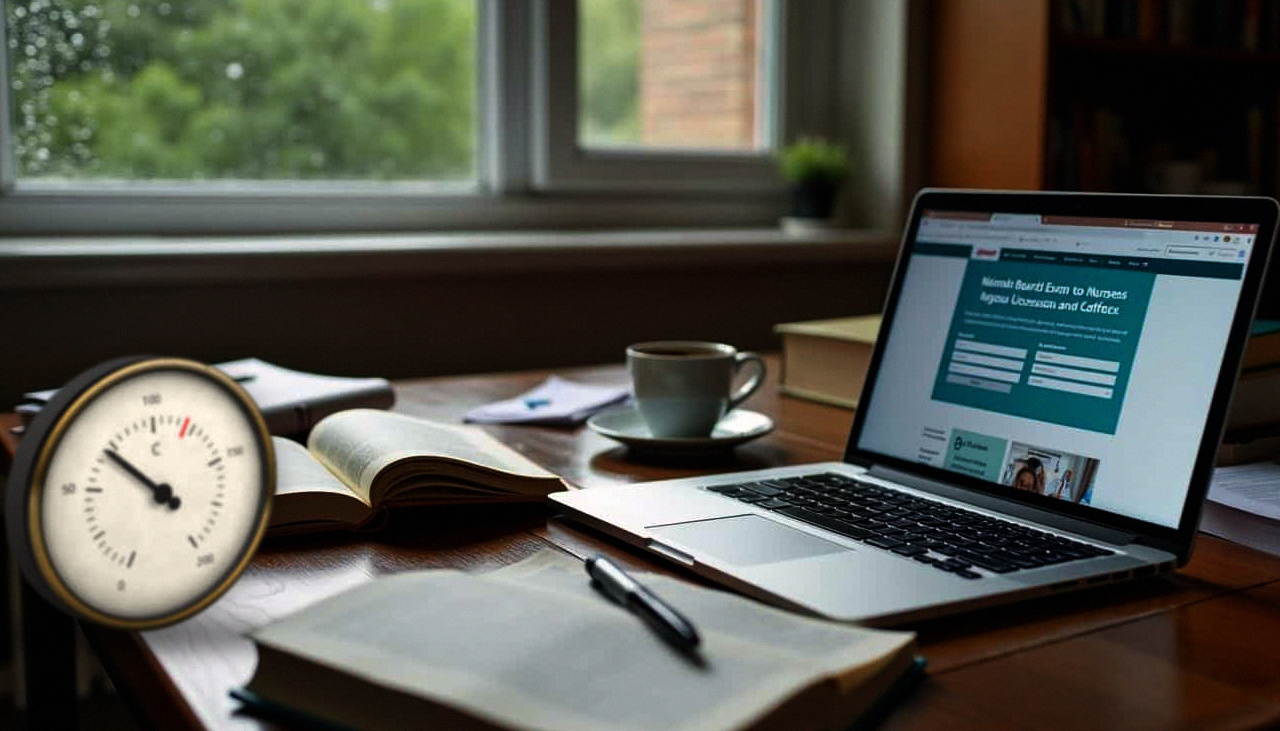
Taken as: value=70 unit=°C
